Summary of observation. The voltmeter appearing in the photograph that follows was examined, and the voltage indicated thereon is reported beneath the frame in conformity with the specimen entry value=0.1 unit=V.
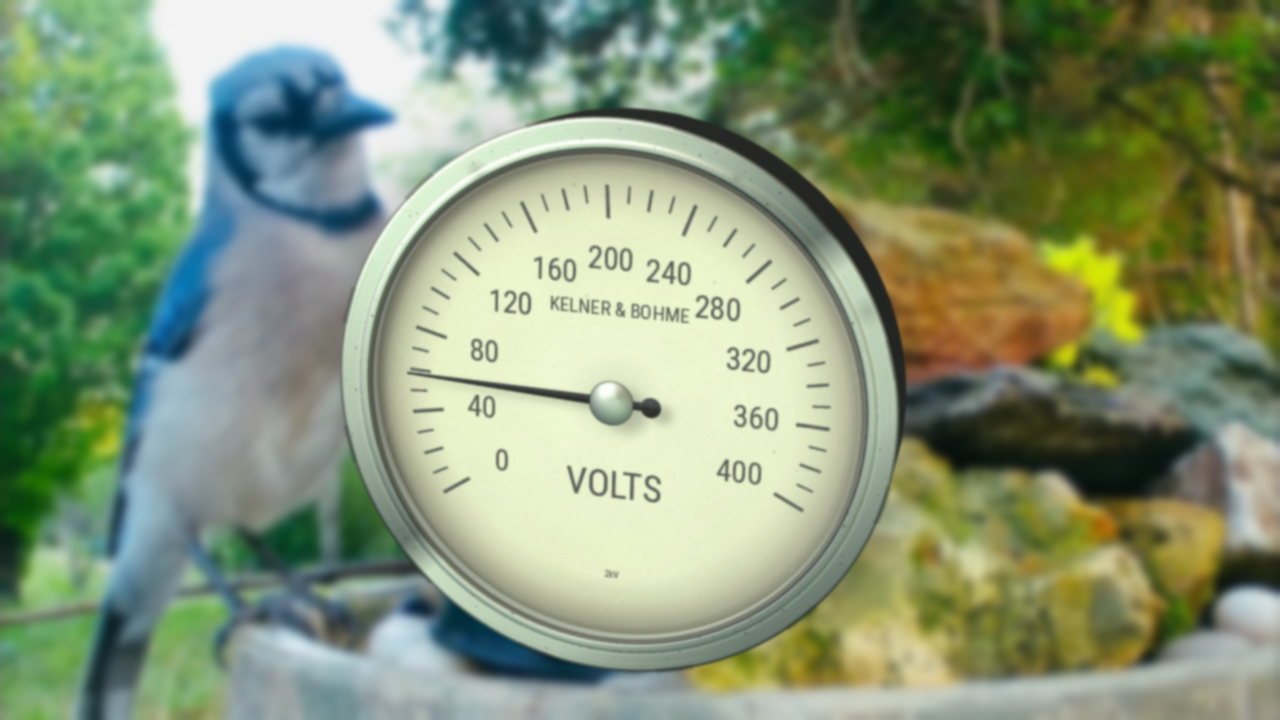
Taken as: value=60 unit=V
